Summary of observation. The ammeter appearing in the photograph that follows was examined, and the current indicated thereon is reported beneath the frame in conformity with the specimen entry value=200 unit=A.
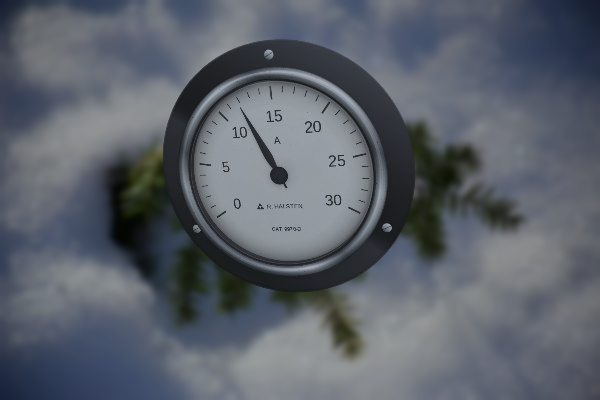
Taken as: value=12 unit=A
